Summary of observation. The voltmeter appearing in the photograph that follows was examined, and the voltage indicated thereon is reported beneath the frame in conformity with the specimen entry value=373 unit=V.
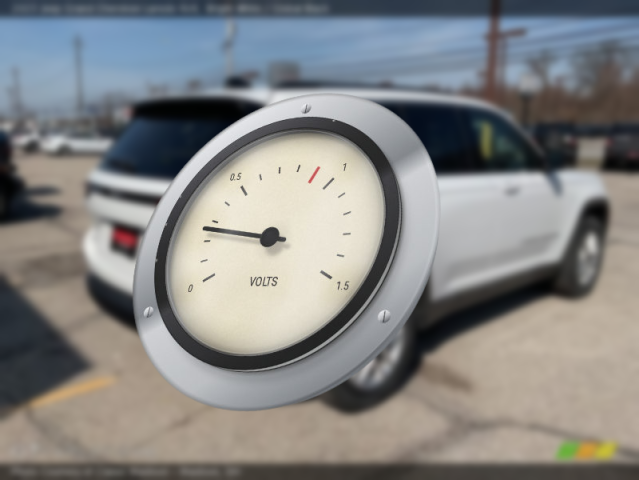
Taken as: value=0.25 unit=V
